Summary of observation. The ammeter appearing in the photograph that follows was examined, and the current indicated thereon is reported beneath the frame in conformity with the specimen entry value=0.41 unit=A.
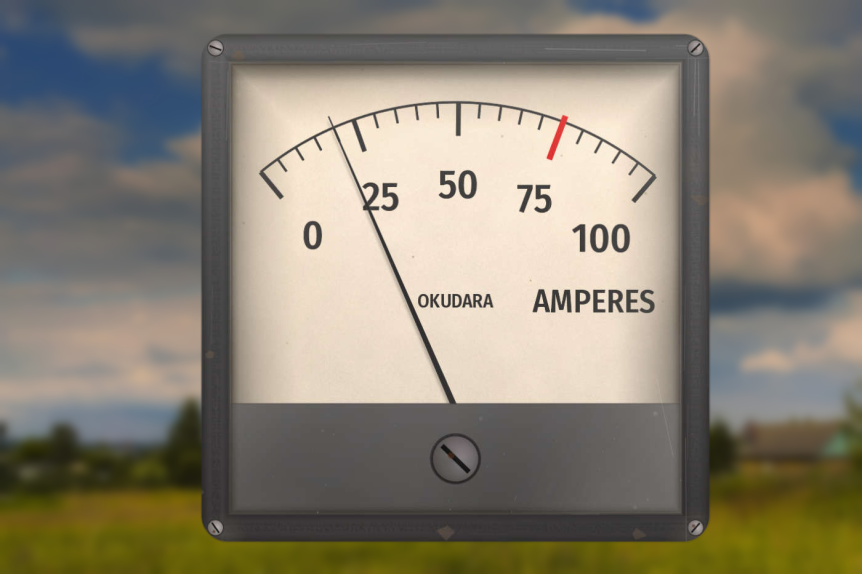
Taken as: value=20 unit=A
